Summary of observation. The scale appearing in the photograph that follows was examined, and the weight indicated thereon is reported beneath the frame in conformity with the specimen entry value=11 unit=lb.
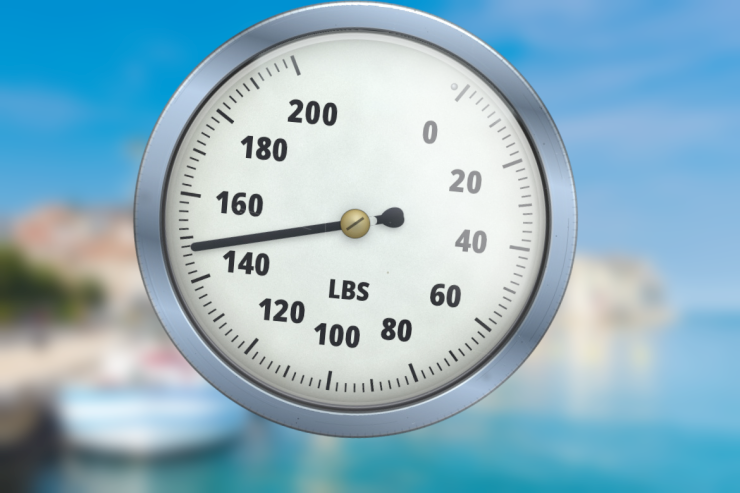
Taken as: value=148 unit=lb
